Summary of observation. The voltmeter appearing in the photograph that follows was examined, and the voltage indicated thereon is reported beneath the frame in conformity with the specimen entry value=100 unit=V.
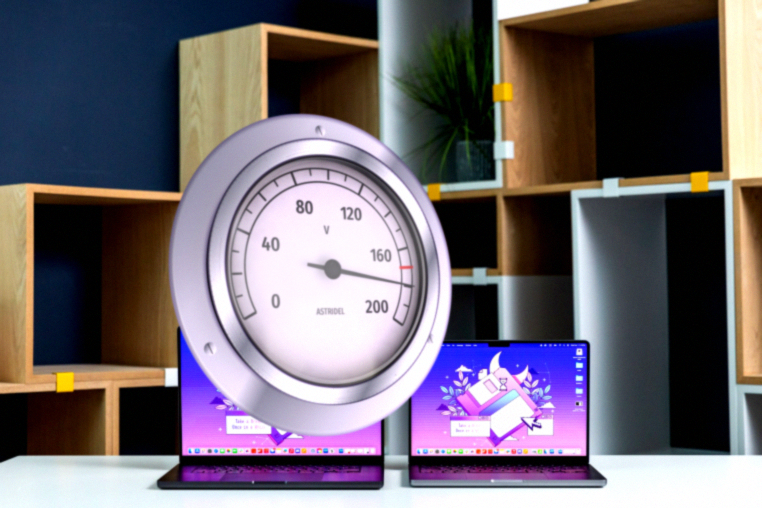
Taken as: value=180 unit=V
